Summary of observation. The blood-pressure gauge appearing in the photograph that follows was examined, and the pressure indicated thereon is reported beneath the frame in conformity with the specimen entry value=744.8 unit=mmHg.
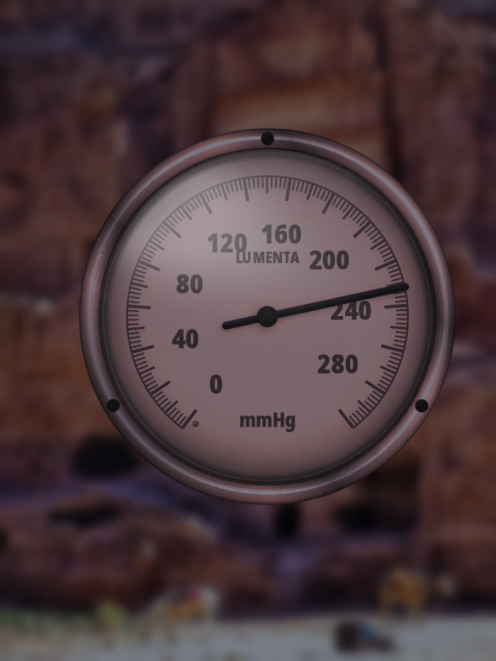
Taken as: value=232 unit=mmHg
